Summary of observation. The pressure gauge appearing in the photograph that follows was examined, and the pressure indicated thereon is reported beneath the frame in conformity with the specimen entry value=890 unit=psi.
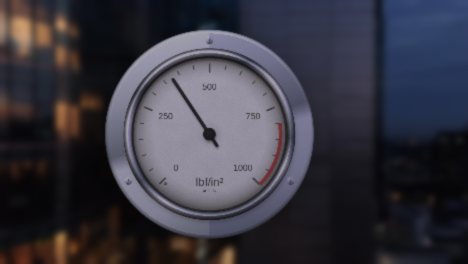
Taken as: value=375 unit=psi
